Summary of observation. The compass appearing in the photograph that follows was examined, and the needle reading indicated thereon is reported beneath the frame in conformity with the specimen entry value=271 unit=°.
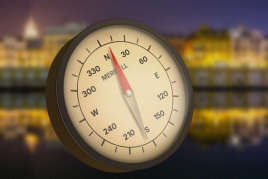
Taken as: value=7.5 unit=°
